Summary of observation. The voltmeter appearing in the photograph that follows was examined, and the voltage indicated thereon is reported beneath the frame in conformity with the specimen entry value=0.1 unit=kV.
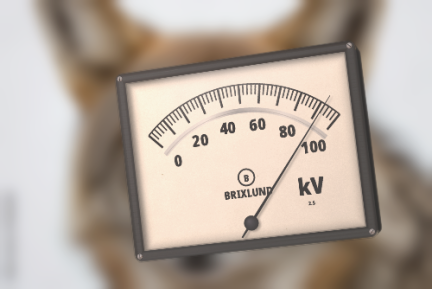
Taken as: value=92 unit=kV
